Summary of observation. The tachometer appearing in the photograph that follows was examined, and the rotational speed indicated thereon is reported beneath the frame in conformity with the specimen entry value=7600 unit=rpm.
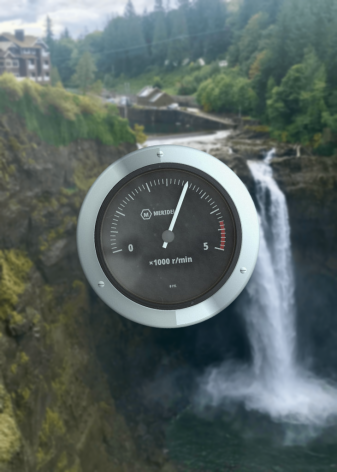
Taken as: value=3000 unit=rpm
